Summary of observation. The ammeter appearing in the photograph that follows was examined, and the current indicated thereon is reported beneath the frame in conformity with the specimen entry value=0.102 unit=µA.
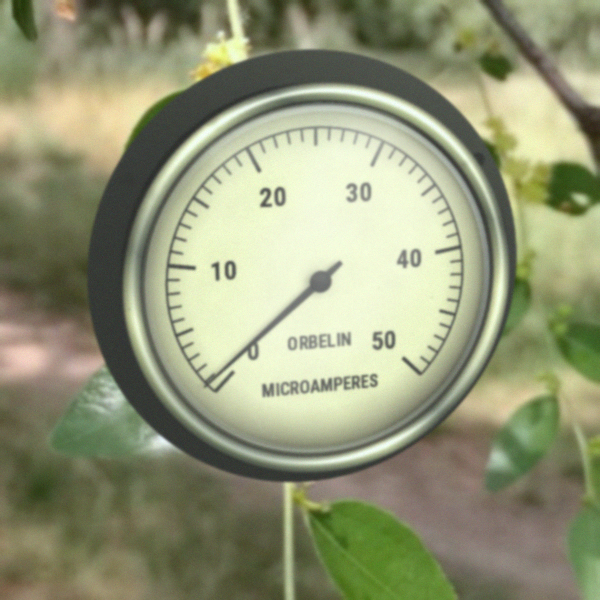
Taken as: value=1 unit=µA
